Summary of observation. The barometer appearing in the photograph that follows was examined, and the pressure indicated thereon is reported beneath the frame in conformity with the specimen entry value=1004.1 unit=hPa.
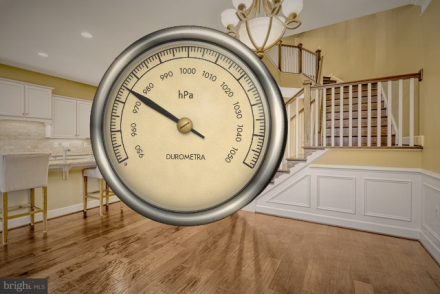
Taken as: value=975 unit=hPa
